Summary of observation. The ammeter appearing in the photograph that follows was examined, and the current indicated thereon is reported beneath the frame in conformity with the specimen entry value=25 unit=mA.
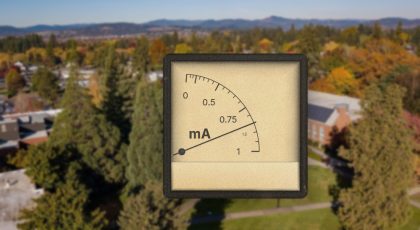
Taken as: value=0.85 unit=mA
